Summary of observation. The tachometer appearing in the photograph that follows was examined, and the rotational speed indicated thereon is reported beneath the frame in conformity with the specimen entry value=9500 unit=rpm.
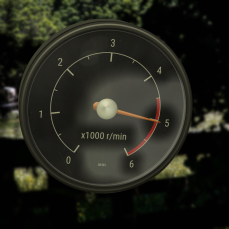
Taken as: value=5000 unit=rpm
